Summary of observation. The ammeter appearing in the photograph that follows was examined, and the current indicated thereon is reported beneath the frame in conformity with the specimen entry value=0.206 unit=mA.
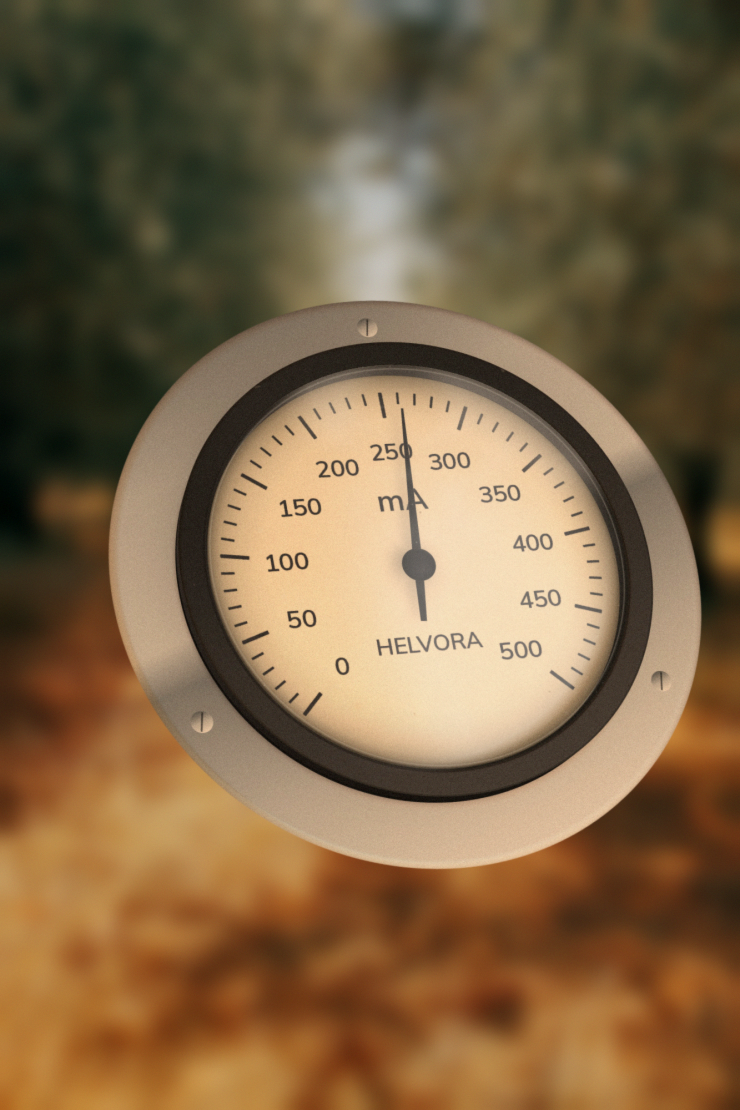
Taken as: value=260 unit=mA
